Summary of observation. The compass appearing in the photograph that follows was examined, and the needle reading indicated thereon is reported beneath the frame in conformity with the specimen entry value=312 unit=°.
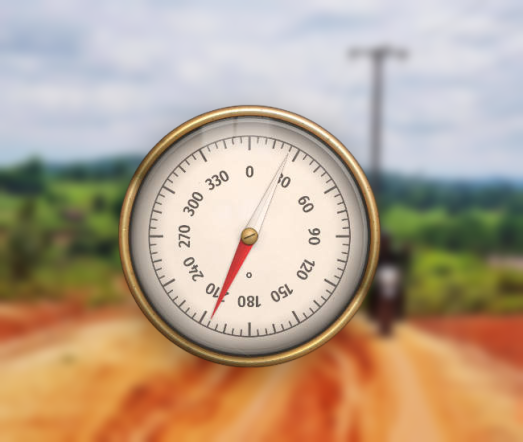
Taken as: value=205 unit=°
